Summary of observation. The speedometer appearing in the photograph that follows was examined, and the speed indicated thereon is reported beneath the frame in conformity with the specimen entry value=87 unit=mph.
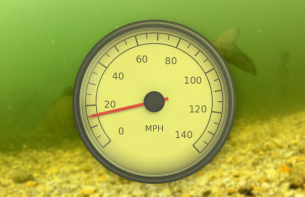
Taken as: value=15 unit=mph
